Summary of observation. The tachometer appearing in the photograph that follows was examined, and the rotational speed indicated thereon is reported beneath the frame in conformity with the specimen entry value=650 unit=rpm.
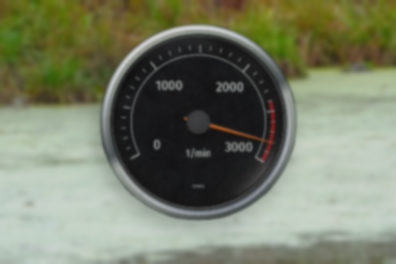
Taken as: value=2800 unit=rpm
